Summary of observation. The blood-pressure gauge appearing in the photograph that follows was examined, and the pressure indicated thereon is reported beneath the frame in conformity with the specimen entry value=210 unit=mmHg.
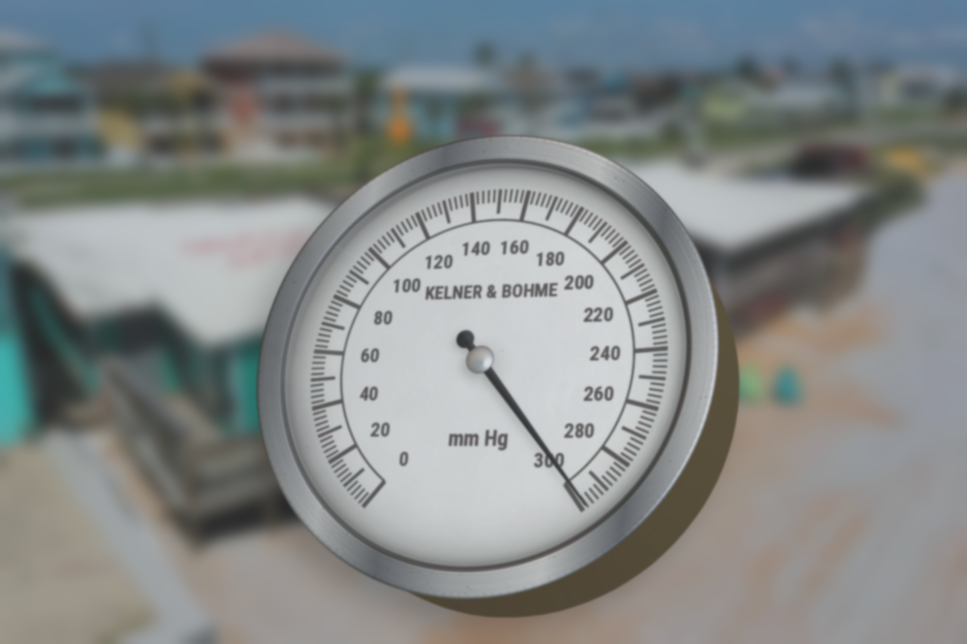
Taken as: value=298 unit=mmHg
